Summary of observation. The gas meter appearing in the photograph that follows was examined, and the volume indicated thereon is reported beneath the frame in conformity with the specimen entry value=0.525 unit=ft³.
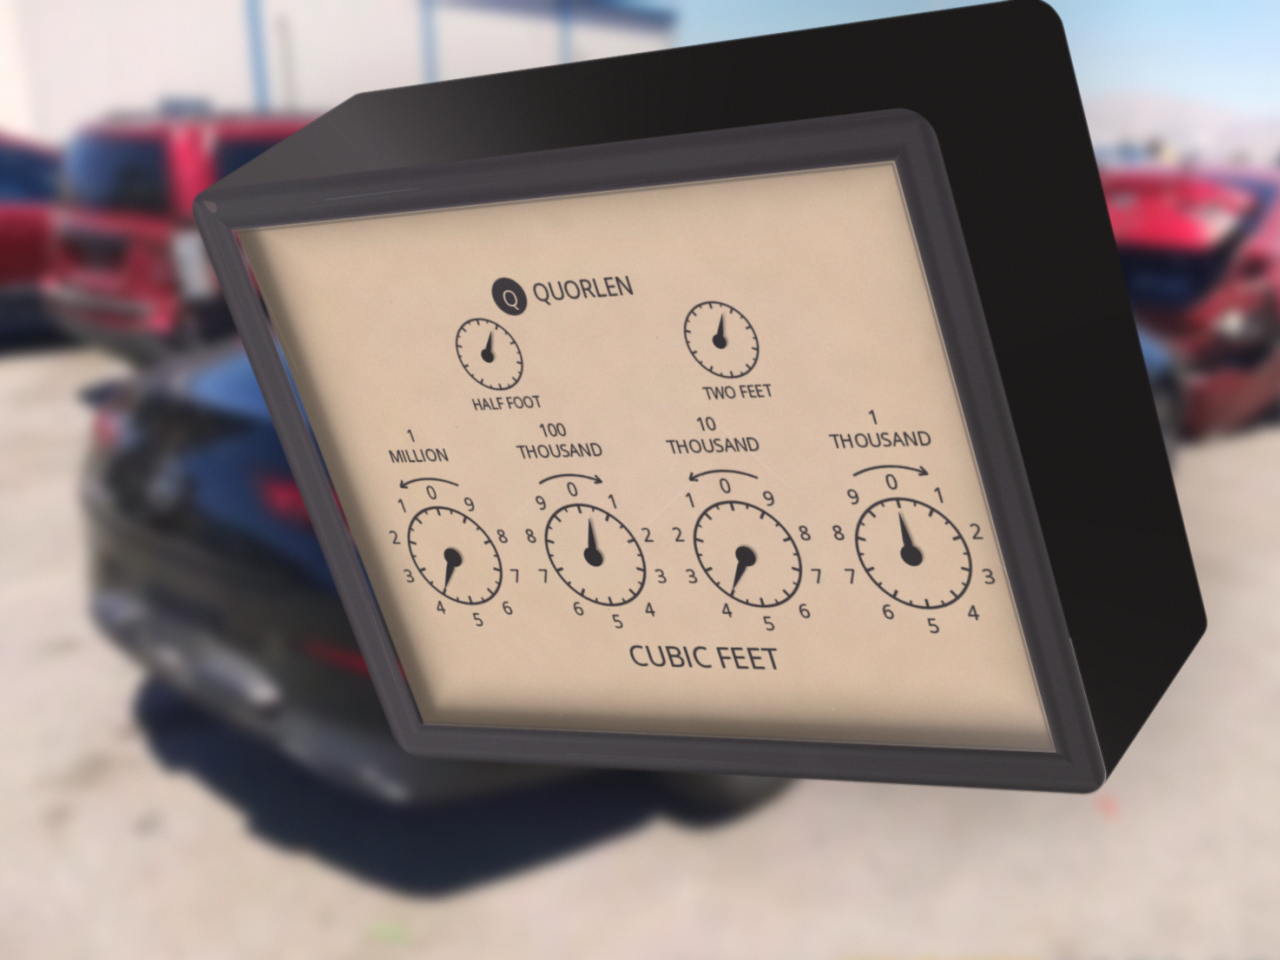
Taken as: value=404000 unit=ft³
